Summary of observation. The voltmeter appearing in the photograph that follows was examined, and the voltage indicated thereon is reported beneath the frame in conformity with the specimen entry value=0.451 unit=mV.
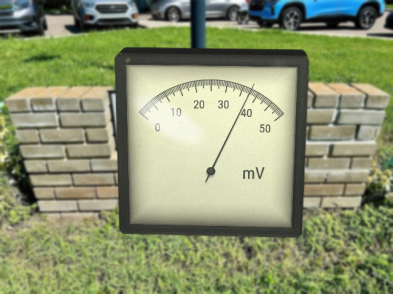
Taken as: value=37.5 unit=mV
